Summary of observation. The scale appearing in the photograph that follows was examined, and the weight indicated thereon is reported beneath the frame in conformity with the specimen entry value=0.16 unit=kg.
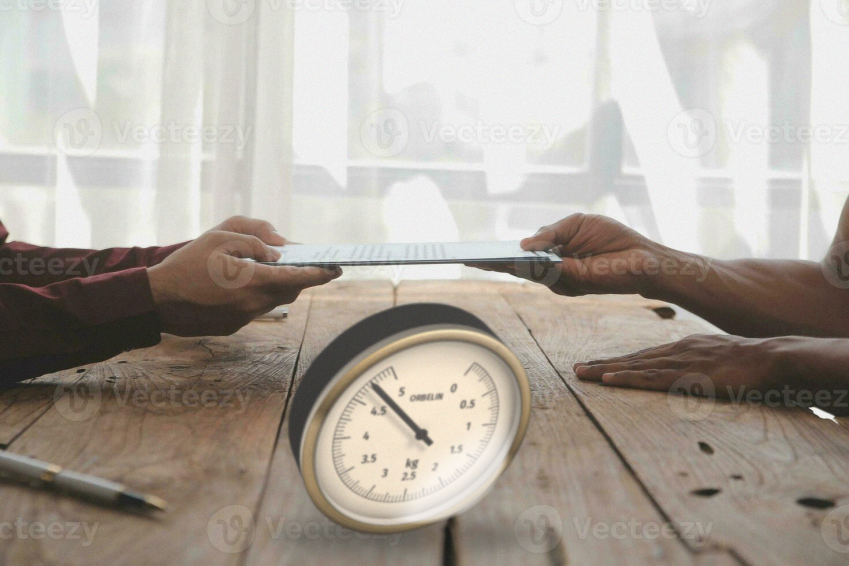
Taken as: value=4.75 unit=kg
